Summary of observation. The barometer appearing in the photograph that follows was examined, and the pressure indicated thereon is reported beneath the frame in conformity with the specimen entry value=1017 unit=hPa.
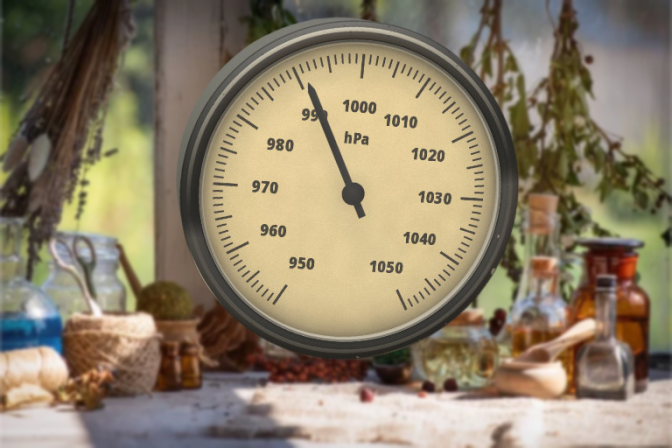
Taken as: value=991 unit=hPa
